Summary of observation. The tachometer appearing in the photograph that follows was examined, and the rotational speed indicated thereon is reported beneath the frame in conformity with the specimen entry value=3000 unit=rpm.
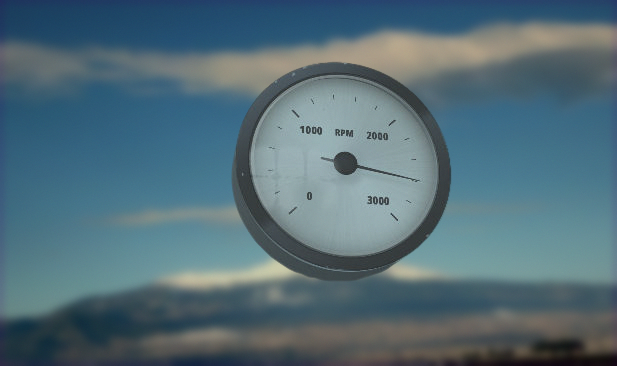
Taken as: value=2600 unit=rpm
